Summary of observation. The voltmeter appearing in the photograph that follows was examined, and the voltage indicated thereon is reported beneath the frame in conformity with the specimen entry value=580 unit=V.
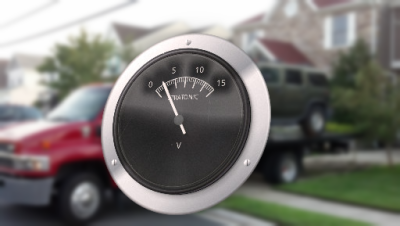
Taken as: value=2.5 unit=V
